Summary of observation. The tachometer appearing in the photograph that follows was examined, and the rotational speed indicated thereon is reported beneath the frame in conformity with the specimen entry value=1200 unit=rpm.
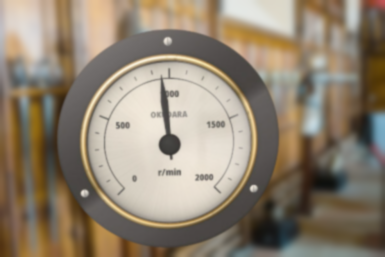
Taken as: value=950 unit=rpm
